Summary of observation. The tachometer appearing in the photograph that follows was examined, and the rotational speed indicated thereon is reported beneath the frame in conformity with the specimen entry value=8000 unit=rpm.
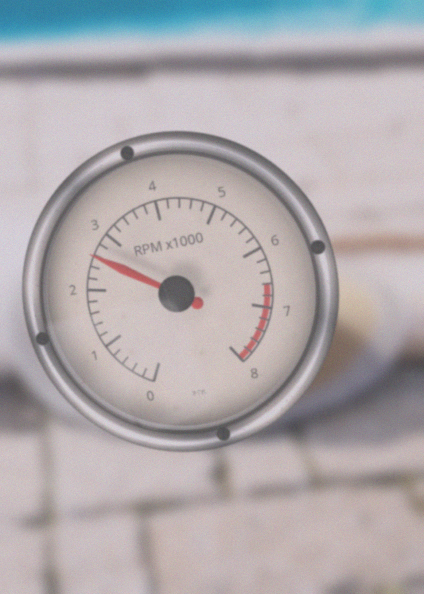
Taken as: value=2600 unit=rpm
